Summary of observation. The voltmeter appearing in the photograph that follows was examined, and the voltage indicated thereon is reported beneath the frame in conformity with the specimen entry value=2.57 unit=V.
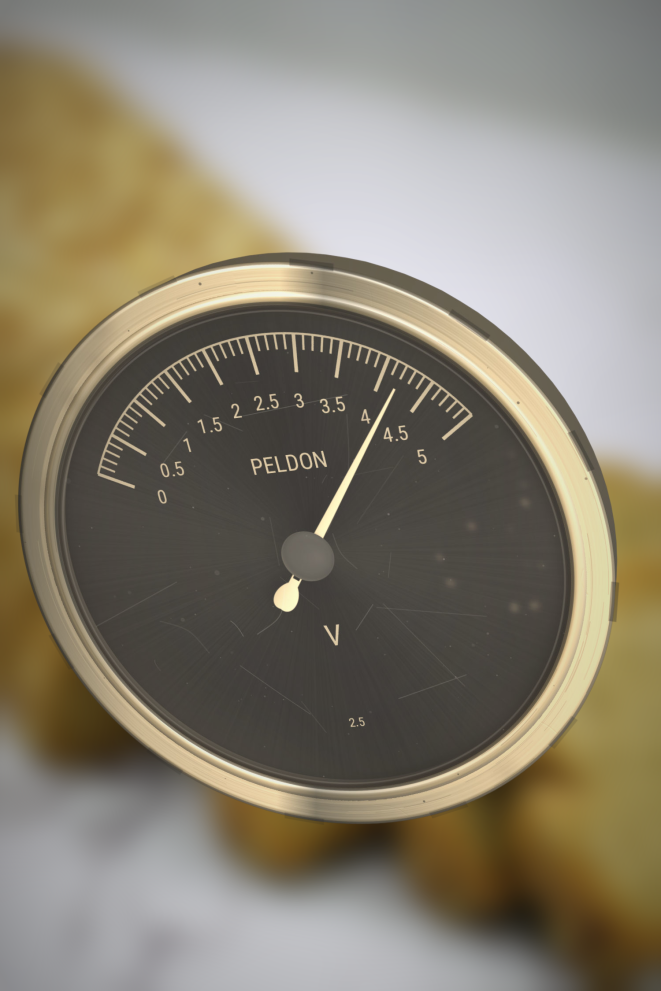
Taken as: value=4.2 unit=V
